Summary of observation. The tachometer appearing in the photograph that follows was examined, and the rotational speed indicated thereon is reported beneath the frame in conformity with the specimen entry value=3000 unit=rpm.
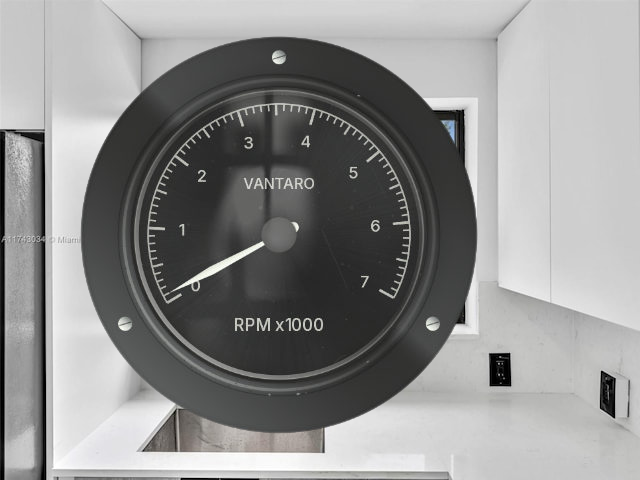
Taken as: value=100 unit=rpm
